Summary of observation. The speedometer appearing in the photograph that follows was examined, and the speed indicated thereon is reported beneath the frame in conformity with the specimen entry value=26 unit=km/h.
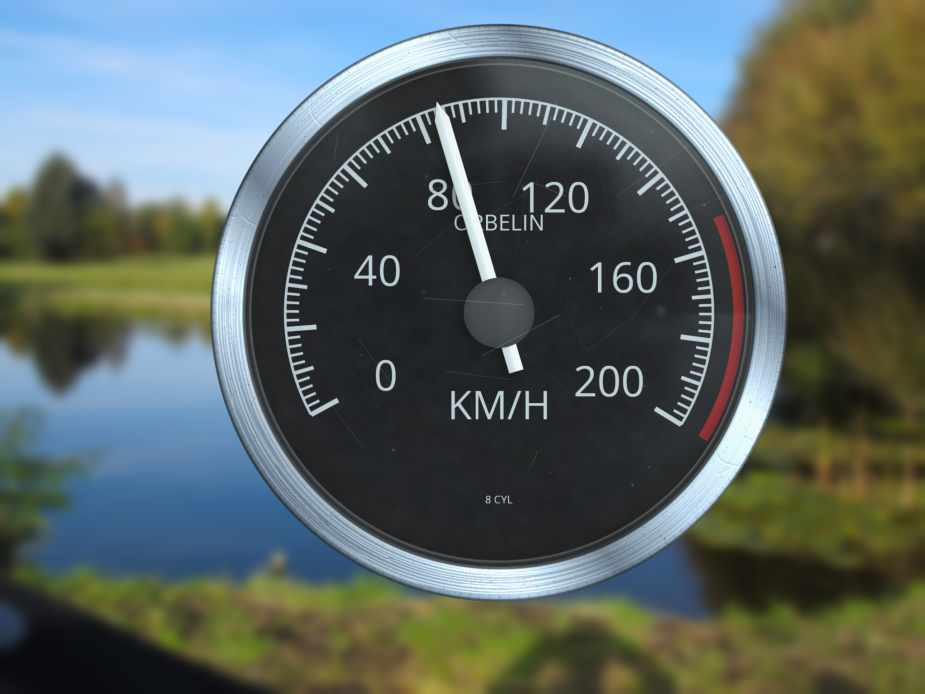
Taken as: value=85 unit=km/h
